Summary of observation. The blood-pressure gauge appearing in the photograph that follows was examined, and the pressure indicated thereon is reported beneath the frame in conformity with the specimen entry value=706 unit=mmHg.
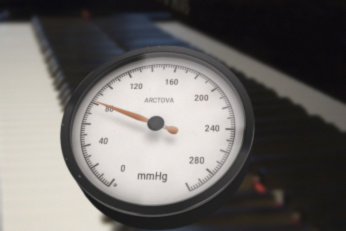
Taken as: value=80 unit=mmHg
